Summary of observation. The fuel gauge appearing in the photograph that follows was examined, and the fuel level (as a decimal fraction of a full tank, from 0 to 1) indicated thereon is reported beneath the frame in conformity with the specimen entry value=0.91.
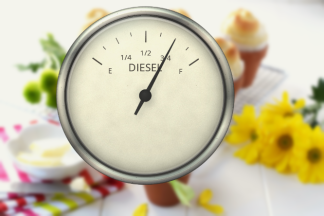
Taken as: value=0.75
